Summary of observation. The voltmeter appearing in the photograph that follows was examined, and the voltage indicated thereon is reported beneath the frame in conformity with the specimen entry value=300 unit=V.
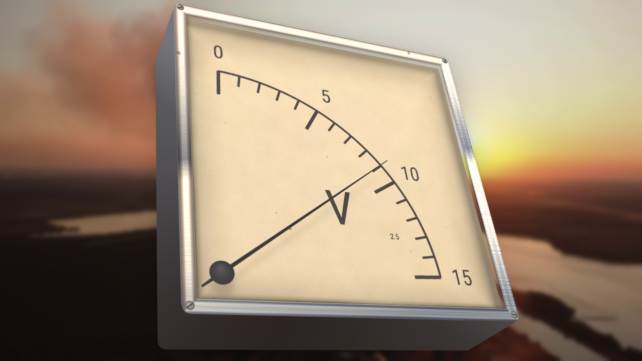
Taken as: value=9 unit=V
